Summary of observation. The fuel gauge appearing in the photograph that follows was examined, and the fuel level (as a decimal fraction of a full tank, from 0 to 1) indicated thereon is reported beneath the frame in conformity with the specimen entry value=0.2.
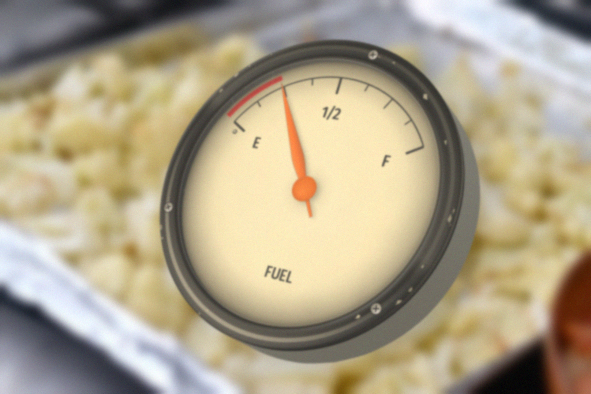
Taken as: value=0.25
